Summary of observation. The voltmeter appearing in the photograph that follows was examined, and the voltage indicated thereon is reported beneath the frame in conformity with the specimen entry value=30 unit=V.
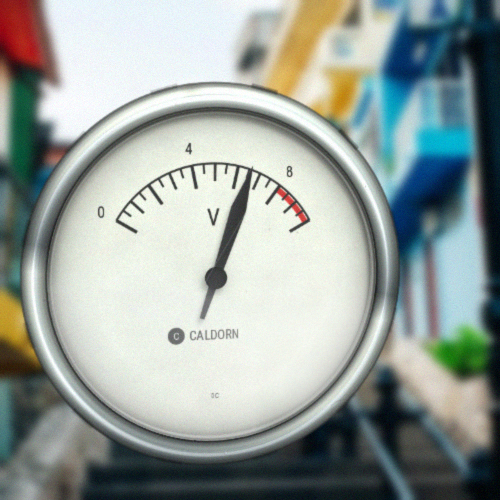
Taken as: value=6.5 unit=V
